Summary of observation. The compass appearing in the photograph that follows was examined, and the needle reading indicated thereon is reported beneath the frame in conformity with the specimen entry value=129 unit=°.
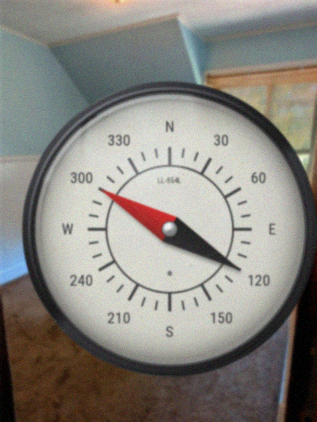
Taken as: value=300 unit=°
